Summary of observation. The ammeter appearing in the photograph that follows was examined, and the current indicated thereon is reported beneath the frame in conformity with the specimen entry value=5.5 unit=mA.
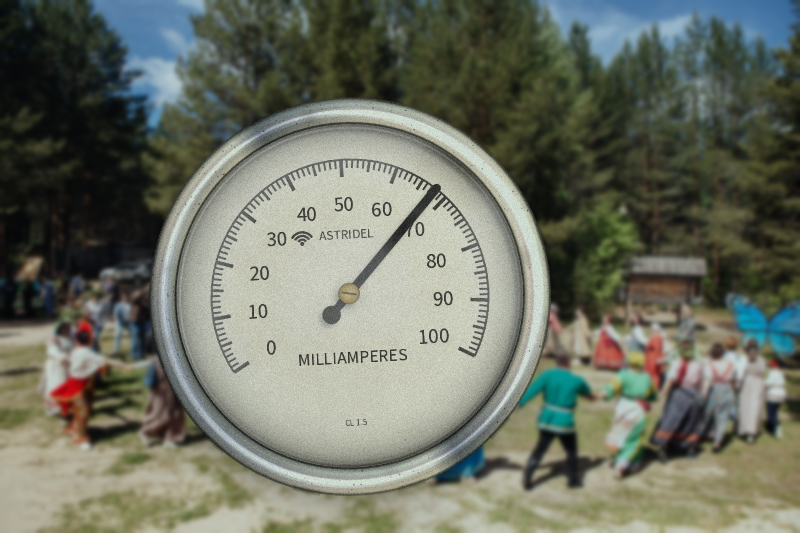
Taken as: value=68 unit=mA
